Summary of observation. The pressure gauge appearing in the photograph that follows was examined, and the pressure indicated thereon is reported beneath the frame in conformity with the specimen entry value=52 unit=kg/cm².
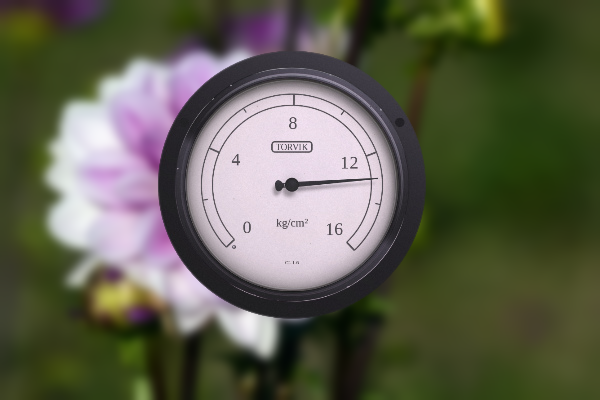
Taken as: value=13 unit=kg/cm²
